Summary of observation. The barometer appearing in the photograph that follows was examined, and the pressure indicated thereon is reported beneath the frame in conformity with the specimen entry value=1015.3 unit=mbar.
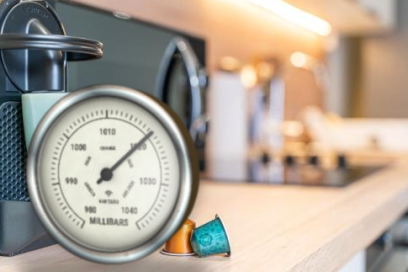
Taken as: value=1020 unit=mbar
